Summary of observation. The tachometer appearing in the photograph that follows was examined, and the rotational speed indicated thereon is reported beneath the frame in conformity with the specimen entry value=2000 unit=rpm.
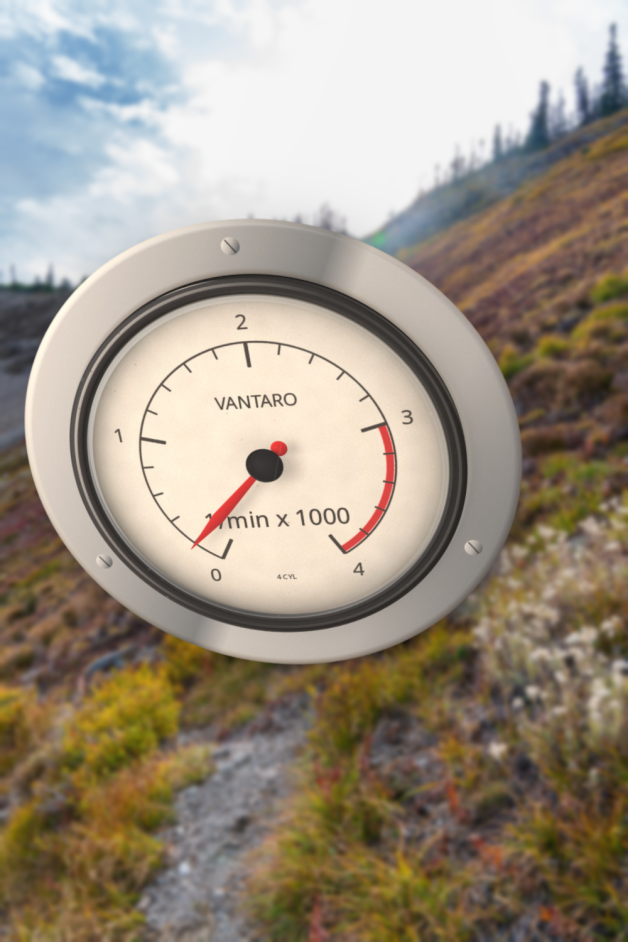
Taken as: value=200 unit=rpm
